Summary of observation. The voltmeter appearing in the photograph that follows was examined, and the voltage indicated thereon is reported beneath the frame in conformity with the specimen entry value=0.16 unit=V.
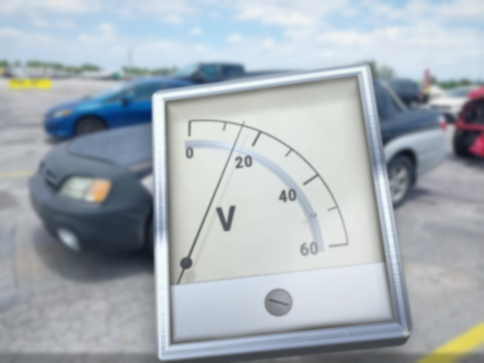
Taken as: value=15 unit=V
